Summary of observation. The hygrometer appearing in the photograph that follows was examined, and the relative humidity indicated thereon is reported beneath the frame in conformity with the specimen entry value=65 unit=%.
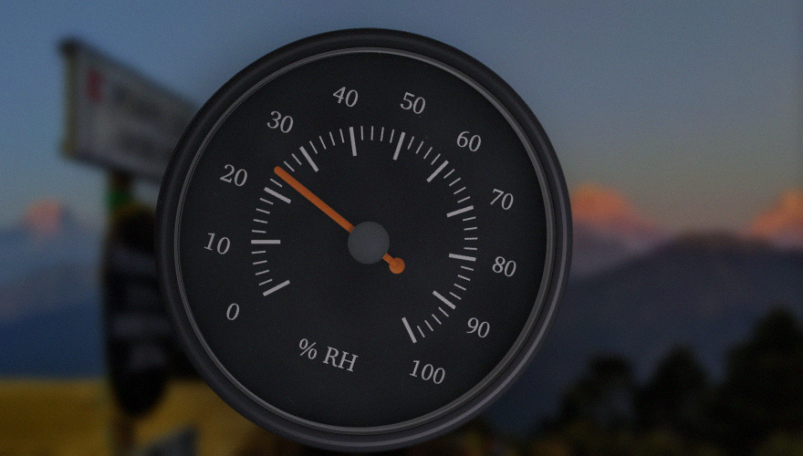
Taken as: value=24 unit=%
